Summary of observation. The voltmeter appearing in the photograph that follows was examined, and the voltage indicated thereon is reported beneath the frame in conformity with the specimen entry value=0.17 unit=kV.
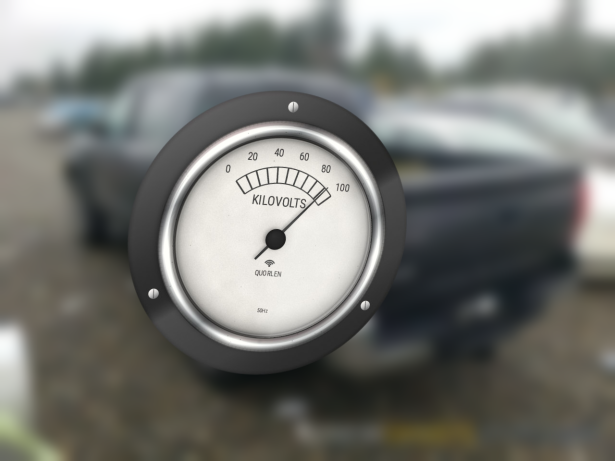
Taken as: value=90 unit=kV
